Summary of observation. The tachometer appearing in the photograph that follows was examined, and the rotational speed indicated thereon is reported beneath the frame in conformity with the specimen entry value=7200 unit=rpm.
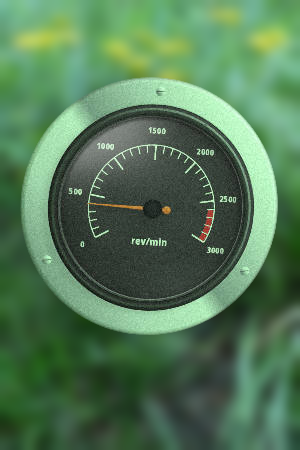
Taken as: value=400 unit=rpm
